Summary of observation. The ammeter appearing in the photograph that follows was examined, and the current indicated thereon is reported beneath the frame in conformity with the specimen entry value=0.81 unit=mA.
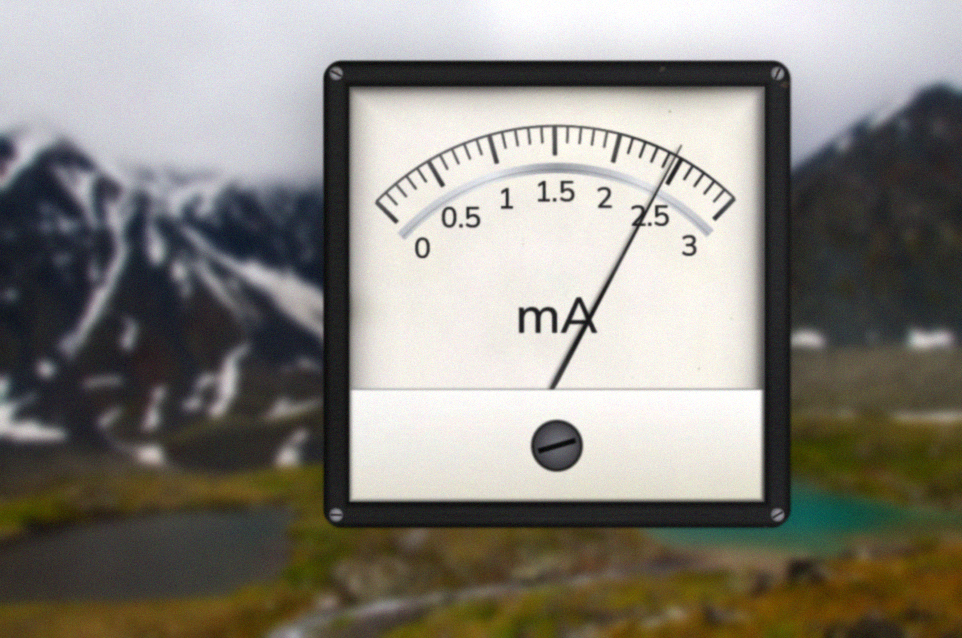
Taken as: value=2.45 unit=mA
